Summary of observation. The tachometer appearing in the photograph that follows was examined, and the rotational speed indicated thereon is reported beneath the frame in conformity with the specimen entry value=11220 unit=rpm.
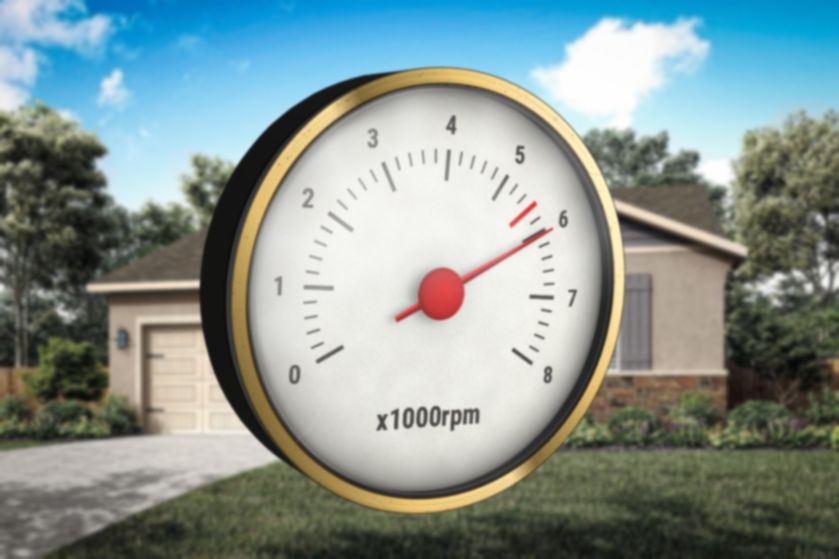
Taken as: value=6000 unit=rpm
